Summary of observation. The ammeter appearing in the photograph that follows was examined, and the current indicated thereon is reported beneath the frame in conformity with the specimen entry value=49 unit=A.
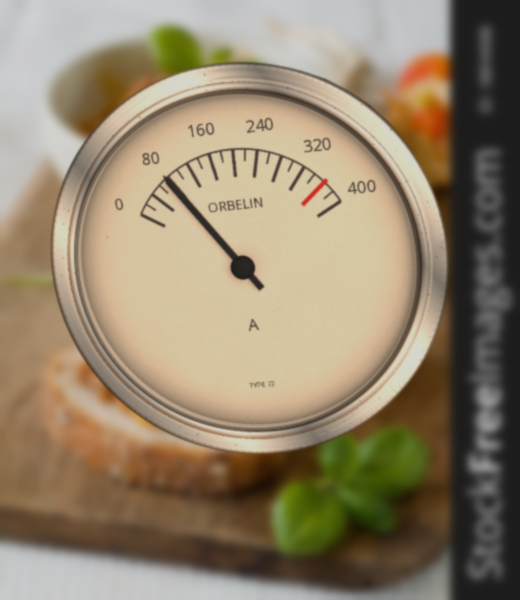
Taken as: value=80 unit=A
